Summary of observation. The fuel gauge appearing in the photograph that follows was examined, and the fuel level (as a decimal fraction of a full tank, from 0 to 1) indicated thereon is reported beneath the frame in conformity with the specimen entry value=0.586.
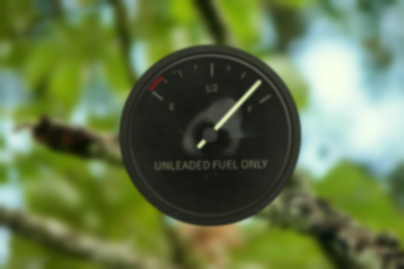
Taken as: value=0.875
